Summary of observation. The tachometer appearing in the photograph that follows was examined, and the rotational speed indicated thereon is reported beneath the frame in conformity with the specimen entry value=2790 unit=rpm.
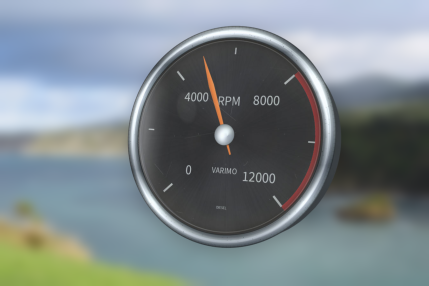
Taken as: value=5000 unit=rpm
